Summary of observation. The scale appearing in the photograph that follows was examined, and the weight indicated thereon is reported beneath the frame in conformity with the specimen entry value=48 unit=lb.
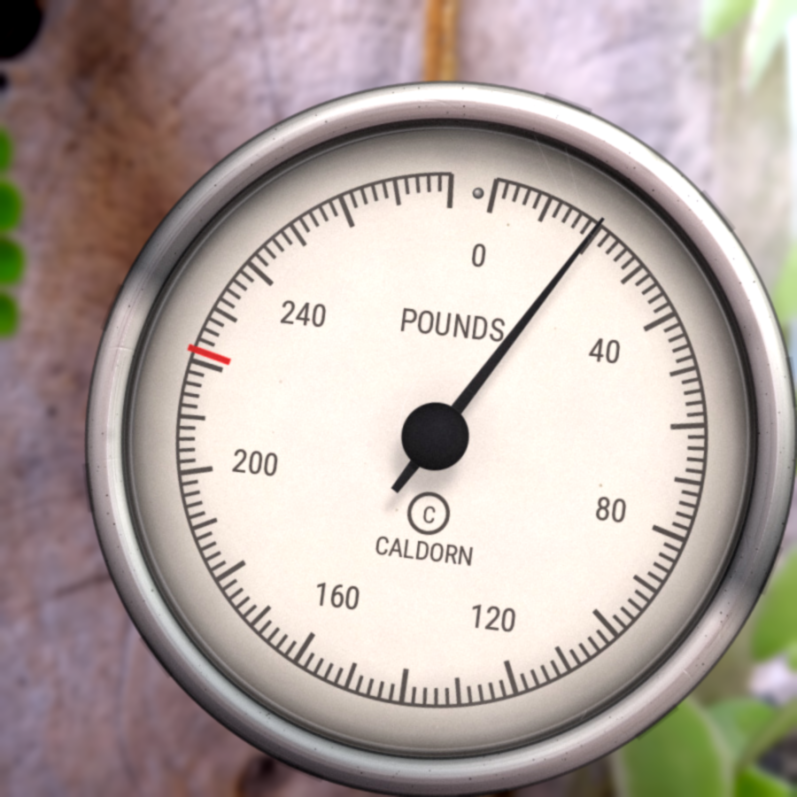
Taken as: value=20 unit=lb
